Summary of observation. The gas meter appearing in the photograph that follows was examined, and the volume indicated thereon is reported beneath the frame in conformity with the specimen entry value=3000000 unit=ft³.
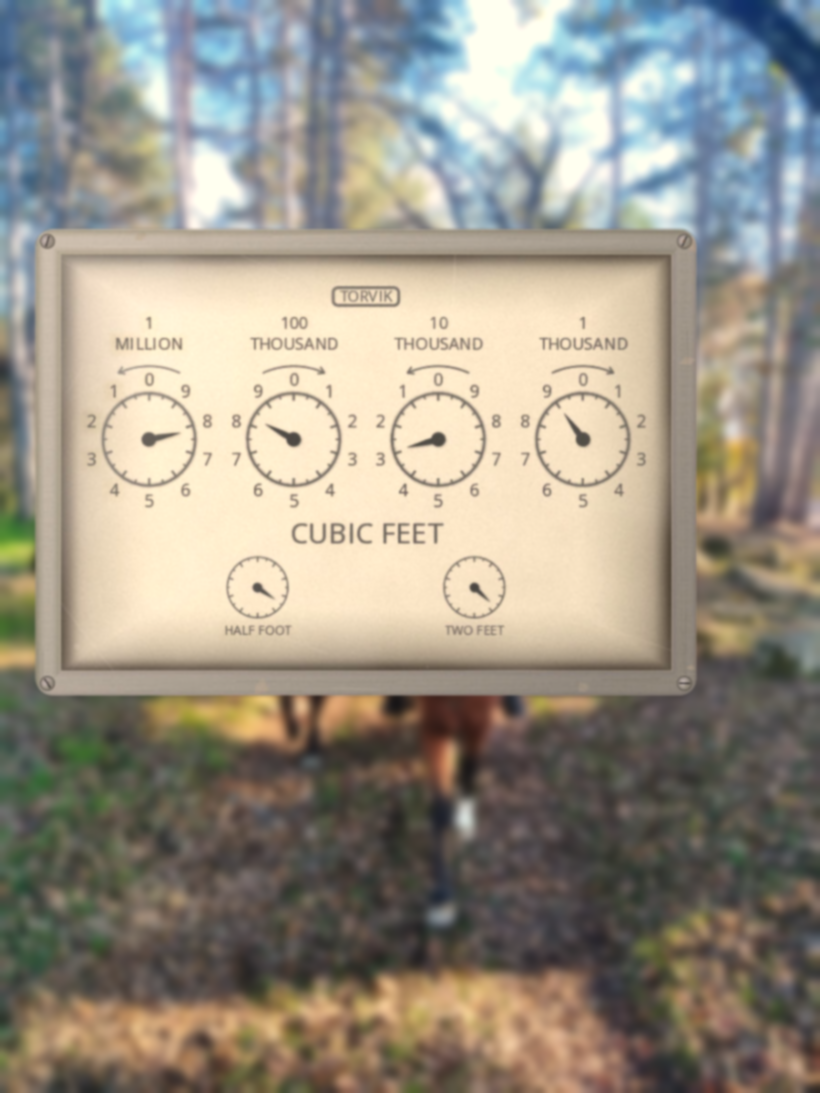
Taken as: value=782900 unit=ft³
